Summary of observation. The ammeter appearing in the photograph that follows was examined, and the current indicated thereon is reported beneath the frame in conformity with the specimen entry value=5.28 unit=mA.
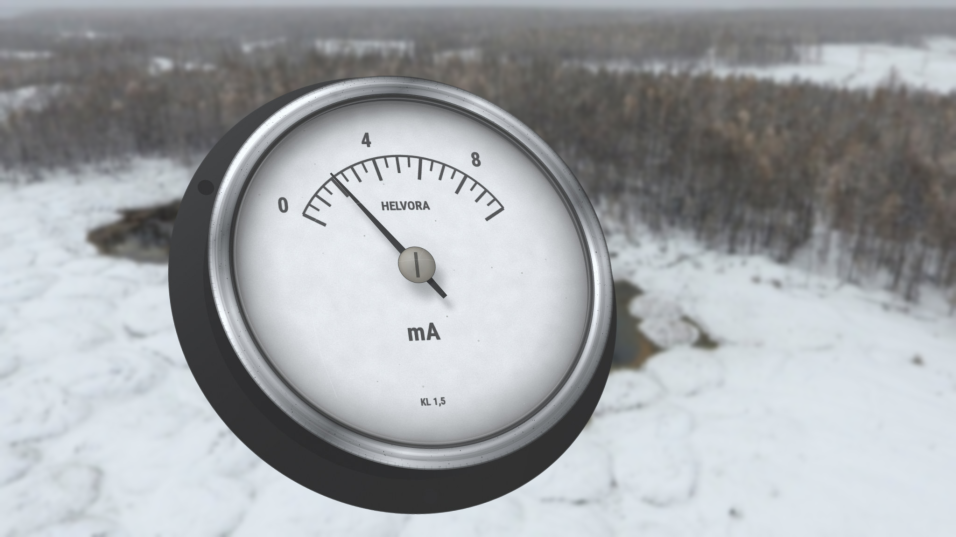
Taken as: value=2 unit=mA
